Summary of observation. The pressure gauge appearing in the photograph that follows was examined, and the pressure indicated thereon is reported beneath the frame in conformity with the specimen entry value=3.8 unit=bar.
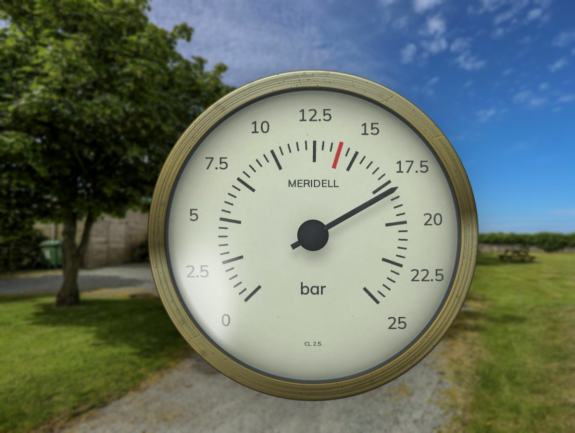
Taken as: value=18 unit=bar
